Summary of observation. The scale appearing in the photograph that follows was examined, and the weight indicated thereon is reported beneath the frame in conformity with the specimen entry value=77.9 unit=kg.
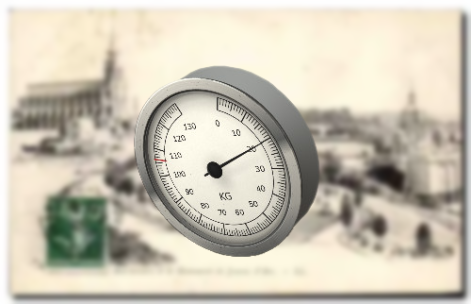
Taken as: value=20 unit=kg
